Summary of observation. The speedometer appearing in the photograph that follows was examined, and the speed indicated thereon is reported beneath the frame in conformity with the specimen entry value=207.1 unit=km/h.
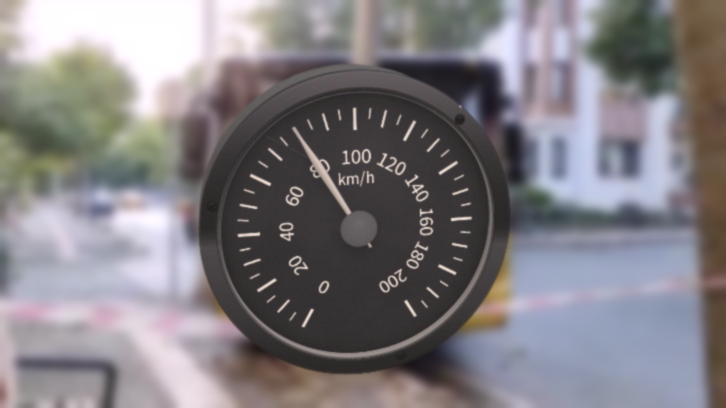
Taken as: value=80 unit=km/h
